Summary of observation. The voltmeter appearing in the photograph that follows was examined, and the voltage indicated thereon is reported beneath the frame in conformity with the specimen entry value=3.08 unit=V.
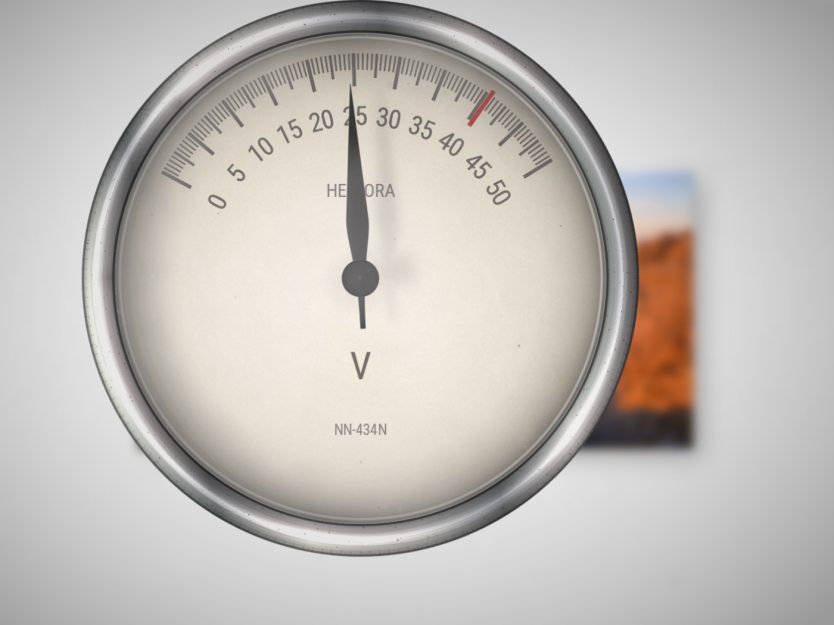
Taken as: value=24.5 unit=V
